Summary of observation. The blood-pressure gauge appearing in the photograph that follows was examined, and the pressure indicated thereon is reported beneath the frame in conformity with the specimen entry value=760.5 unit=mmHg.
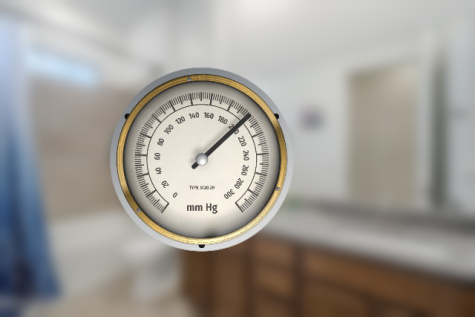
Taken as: value=200 unit=mmHg
